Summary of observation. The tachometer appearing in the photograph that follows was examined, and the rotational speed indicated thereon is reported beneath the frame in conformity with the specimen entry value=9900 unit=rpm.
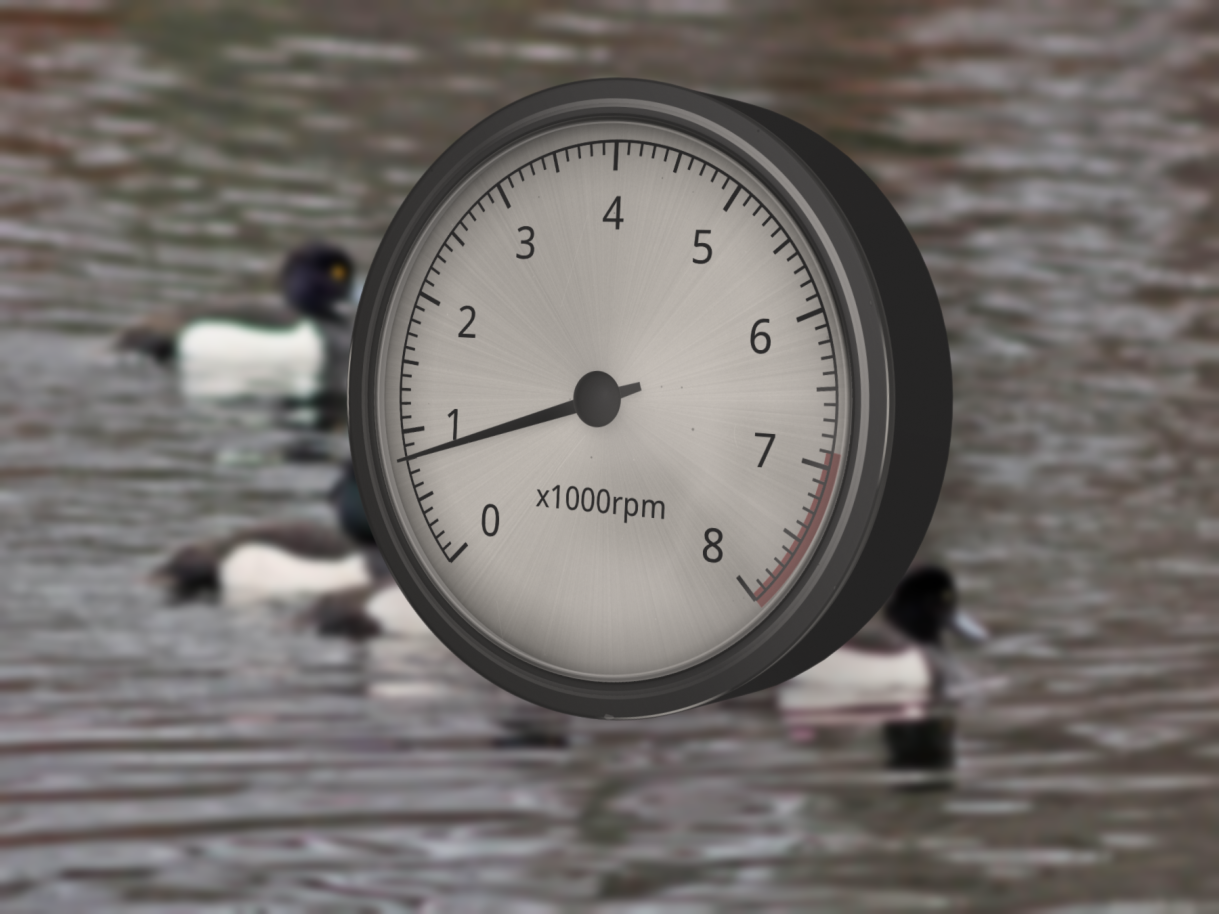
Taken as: value=800 unit=rpm
